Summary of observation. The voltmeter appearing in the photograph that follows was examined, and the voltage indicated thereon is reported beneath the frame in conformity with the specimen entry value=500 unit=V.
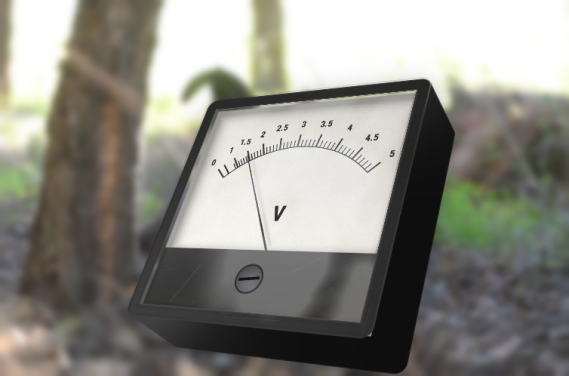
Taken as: value=1.5 unit=V
